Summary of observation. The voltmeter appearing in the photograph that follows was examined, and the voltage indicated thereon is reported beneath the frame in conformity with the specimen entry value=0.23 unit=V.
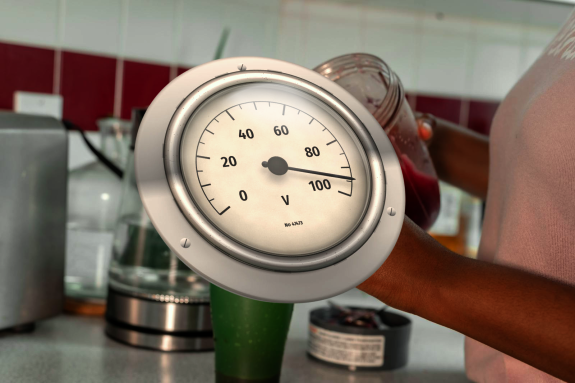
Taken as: value=95 unit=V
